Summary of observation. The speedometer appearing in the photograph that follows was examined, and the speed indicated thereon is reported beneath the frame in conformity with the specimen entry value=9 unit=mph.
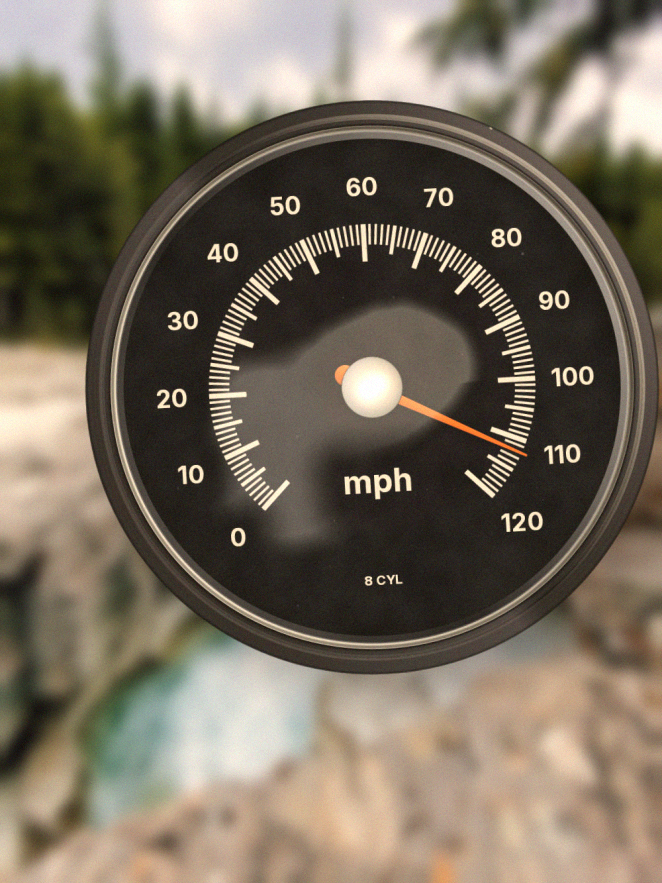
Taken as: value=112 unit=mph
